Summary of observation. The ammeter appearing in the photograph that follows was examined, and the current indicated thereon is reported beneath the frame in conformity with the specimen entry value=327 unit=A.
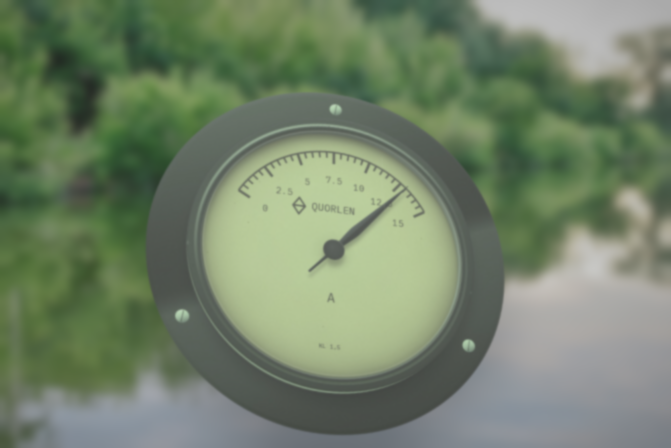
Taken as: value=13 unit=A
